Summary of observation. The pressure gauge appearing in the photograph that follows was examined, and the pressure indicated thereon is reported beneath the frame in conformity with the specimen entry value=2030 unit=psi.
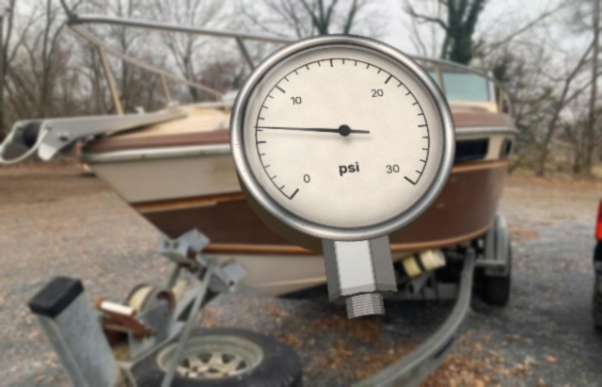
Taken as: value=6 unit=psi
